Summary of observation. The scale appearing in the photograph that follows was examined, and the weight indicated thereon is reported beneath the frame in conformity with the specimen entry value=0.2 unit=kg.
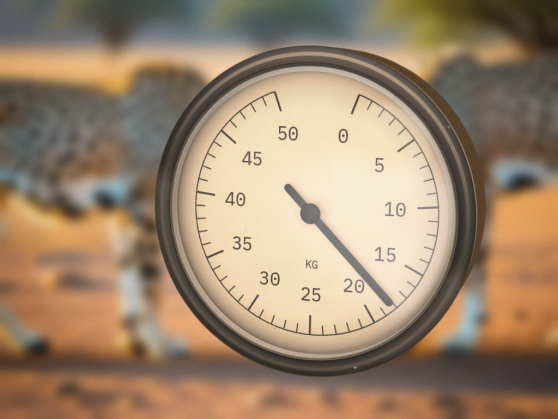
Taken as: value=18 unit=kg
